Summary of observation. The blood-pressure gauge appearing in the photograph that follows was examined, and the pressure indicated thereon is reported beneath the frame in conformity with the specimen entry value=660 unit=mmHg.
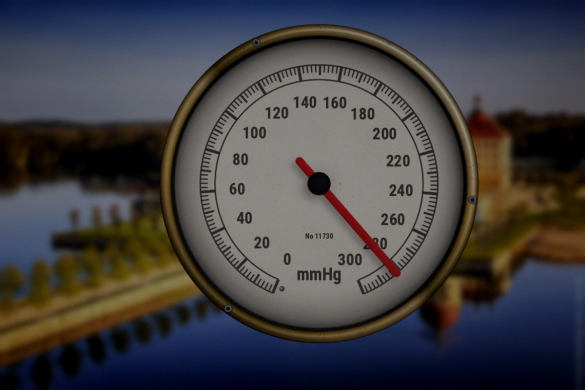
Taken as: value=282 unit=mmHg
